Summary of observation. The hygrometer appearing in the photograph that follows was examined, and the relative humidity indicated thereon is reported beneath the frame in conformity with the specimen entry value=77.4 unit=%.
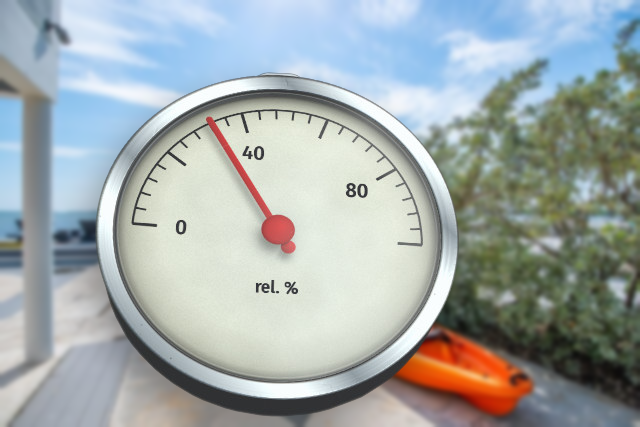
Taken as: value=32 unit=%
